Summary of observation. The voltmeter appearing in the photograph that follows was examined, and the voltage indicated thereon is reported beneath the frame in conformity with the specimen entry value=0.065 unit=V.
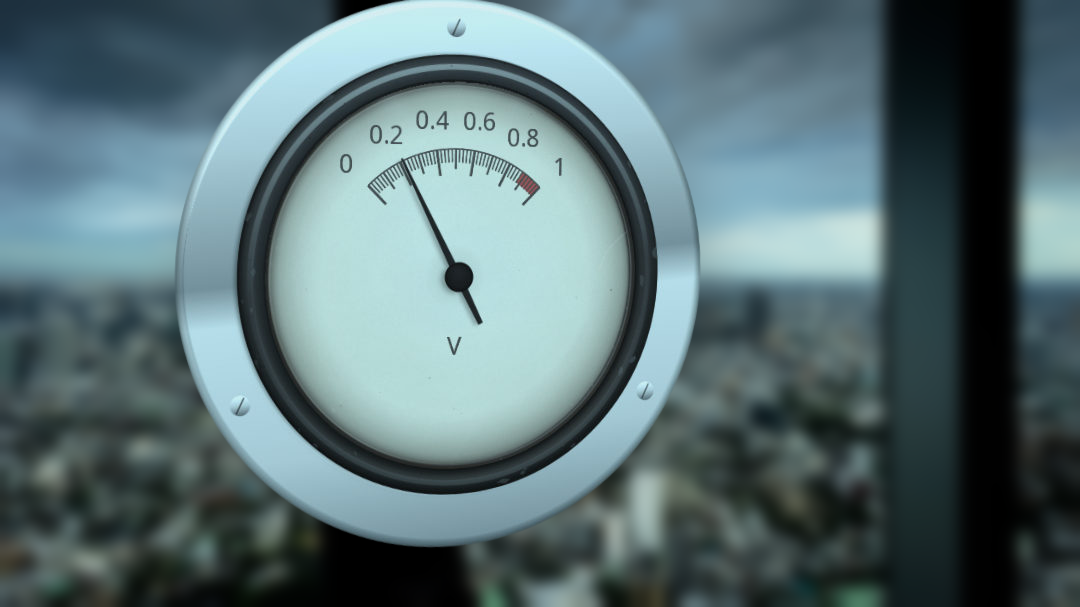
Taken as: value=0.2 unit=V
